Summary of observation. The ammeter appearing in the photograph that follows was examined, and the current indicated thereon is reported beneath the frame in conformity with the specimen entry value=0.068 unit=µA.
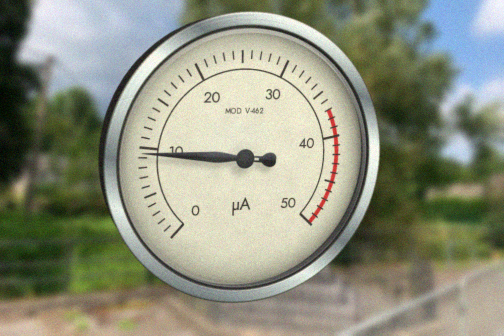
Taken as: value=9.5 unit=µA
